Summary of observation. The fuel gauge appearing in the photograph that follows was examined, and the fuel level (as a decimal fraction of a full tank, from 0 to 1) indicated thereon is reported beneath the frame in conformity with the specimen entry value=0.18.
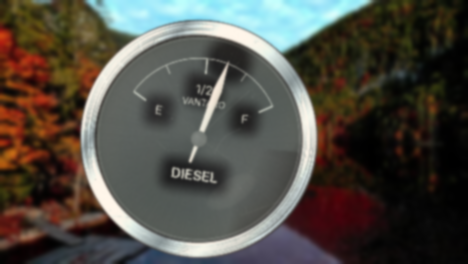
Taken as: value=0.625
